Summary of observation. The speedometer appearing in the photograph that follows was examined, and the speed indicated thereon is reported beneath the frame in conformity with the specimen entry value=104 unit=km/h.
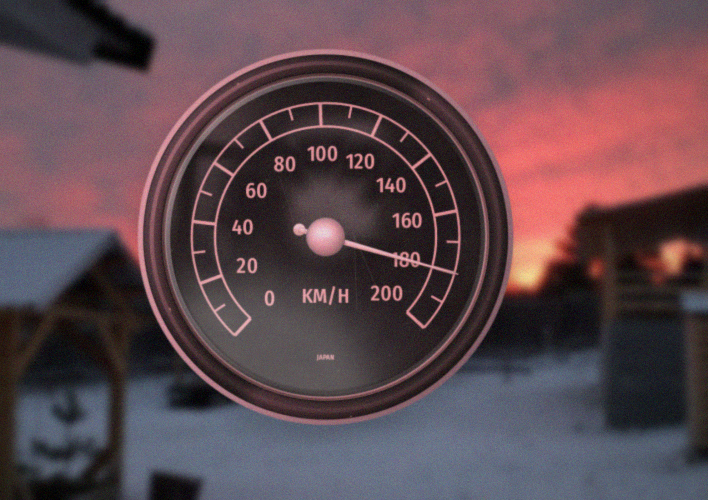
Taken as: value=180 unit=km/h
